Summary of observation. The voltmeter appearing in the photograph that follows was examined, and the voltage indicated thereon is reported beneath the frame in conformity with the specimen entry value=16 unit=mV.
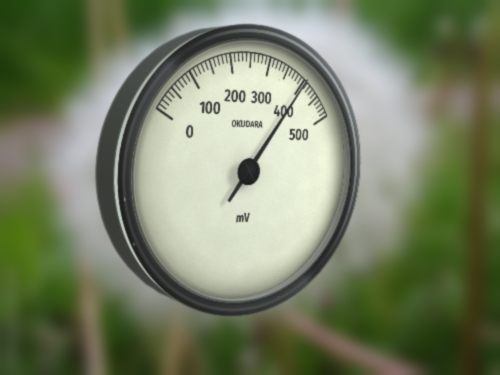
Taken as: value=400 unit=mV
